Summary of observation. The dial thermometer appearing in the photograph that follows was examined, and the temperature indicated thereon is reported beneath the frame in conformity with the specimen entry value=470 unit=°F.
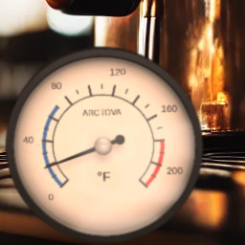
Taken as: value=20 unit=°F
